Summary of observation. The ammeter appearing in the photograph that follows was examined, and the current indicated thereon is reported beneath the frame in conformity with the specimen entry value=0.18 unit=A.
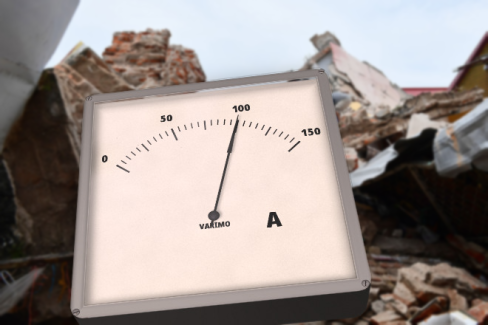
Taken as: value=100 unit=A
